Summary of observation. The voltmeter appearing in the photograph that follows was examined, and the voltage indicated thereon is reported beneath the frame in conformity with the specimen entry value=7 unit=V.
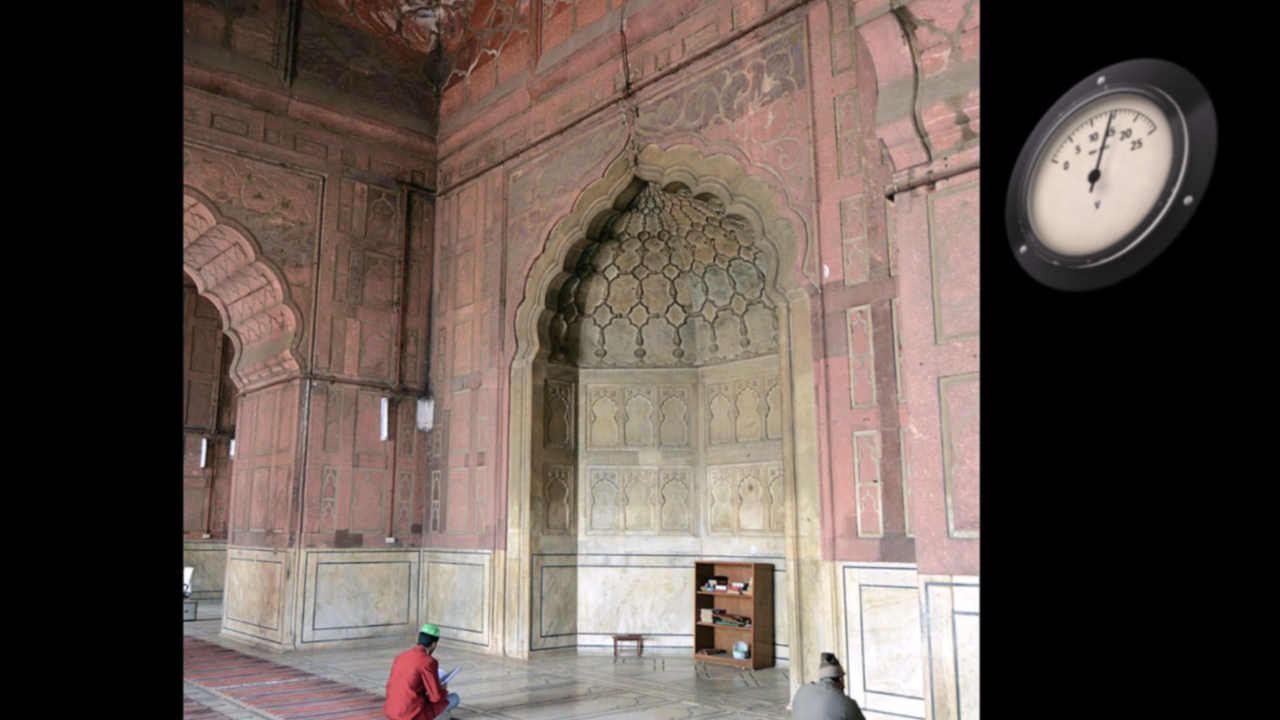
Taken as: value=15 unit=V
